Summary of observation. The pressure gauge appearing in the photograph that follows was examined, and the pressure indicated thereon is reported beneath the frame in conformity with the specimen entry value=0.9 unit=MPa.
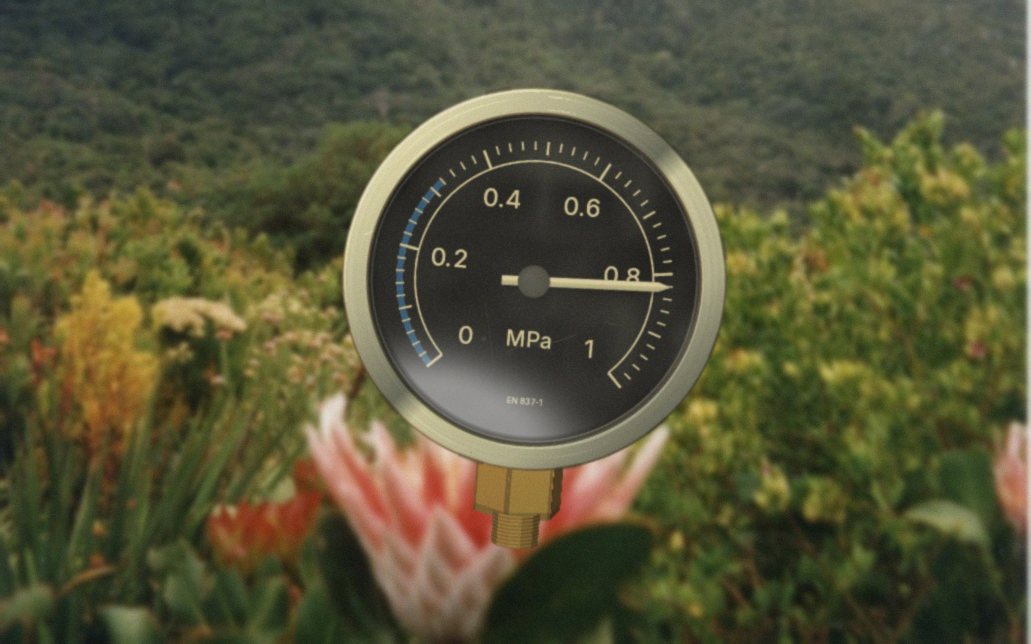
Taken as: value=0.82 unit=MPa
